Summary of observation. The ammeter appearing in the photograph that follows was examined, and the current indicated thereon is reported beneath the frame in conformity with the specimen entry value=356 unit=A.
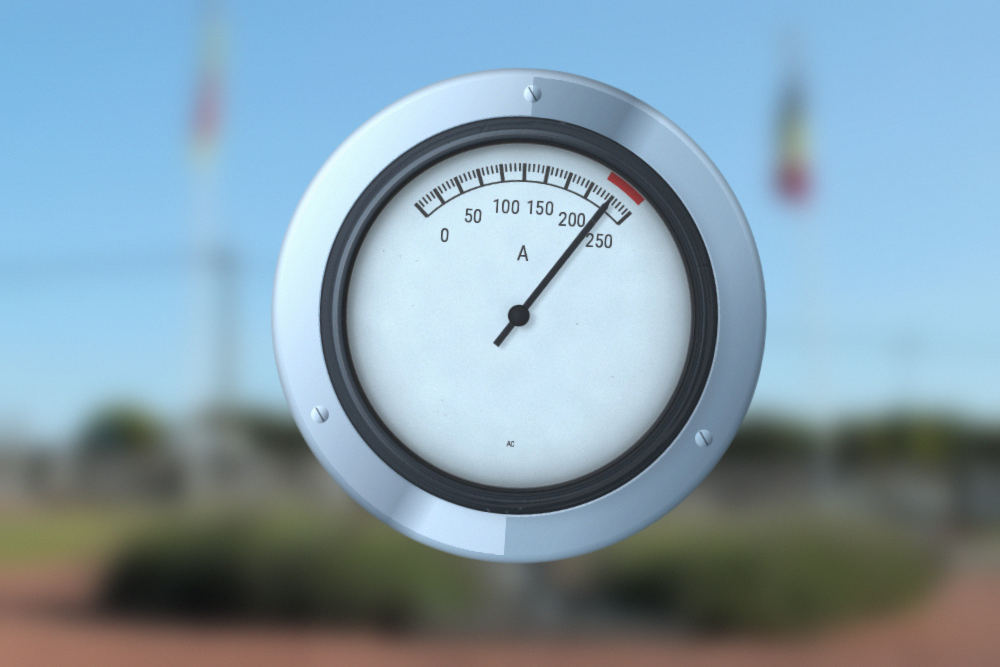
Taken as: value=225 unit=A
